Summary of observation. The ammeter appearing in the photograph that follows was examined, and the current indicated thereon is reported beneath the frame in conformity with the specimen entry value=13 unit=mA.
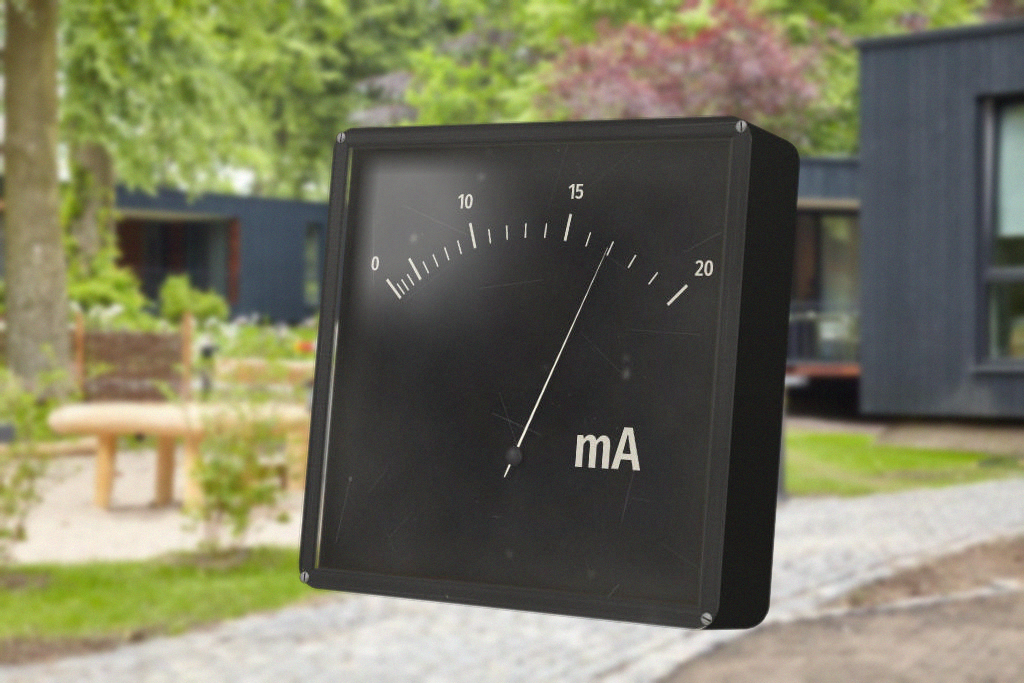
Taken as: value=17 unit=mA
